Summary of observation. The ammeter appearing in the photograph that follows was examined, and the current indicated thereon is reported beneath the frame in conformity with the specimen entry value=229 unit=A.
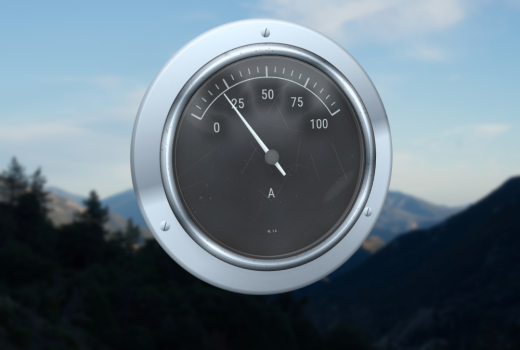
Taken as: value=20 unit=A
